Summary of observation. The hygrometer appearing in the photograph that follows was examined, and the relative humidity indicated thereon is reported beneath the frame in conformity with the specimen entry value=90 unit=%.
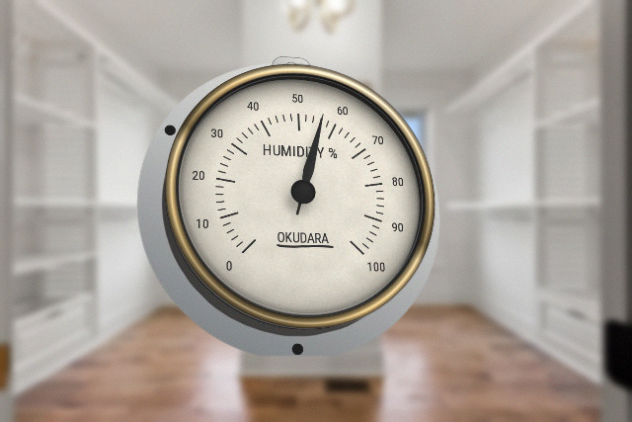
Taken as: value=56 unit=%
